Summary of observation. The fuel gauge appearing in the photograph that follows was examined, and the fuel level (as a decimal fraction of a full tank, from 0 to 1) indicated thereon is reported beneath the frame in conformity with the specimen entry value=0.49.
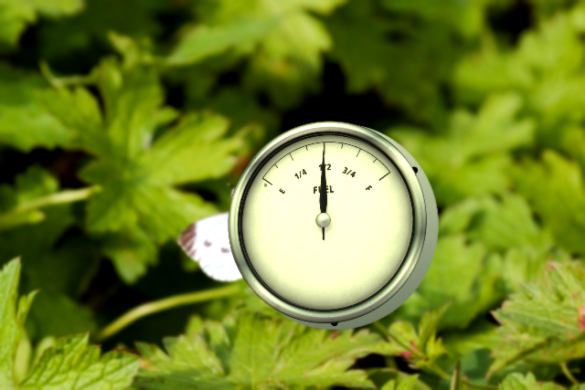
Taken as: value=0.5
